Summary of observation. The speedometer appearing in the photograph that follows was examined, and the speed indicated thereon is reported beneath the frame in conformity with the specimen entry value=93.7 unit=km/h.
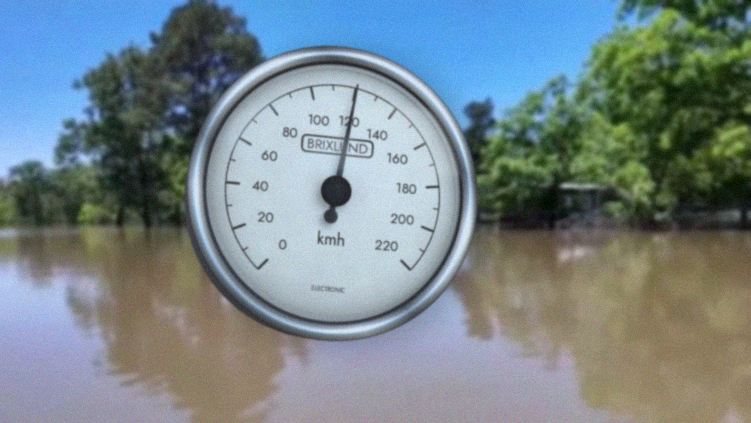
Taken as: value=120 unit=km/h
